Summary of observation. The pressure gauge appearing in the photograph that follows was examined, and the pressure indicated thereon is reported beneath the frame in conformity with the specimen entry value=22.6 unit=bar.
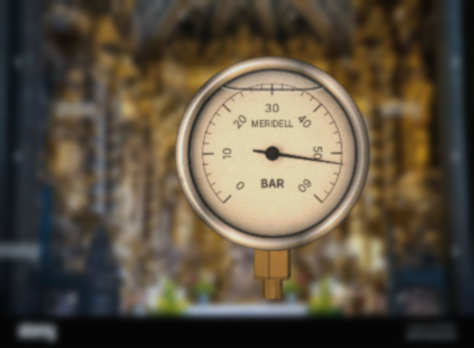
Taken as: value=52 unit=bar
